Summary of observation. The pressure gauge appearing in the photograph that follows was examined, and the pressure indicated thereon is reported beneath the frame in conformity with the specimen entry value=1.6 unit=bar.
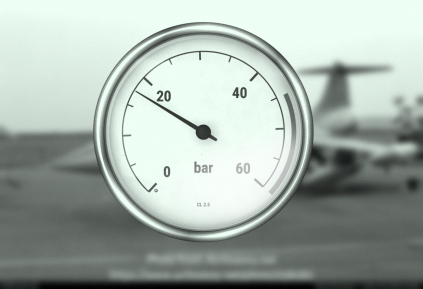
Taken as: value=17.5 unit=bar
